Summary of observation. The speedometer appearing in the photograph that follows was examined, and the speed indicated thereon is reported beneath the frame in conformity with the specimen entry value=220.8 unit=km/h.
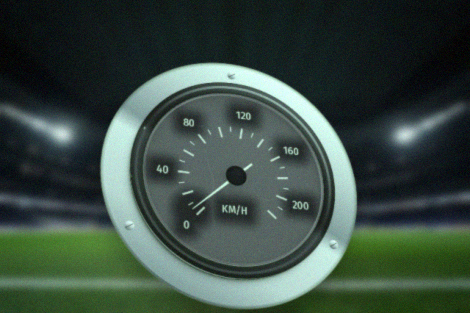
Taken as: value=5 unit=km/h
